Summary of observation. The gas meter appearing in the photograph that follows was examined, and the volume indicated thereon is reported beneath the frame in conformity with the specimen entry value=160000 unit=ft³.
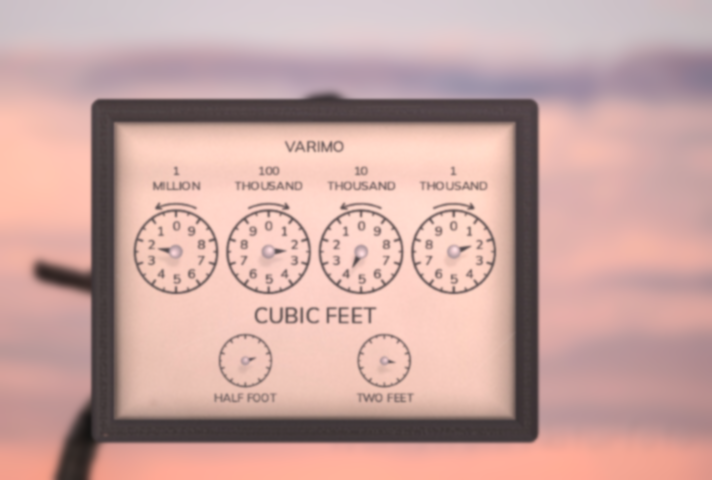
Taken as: value=224200 unit=ft³
